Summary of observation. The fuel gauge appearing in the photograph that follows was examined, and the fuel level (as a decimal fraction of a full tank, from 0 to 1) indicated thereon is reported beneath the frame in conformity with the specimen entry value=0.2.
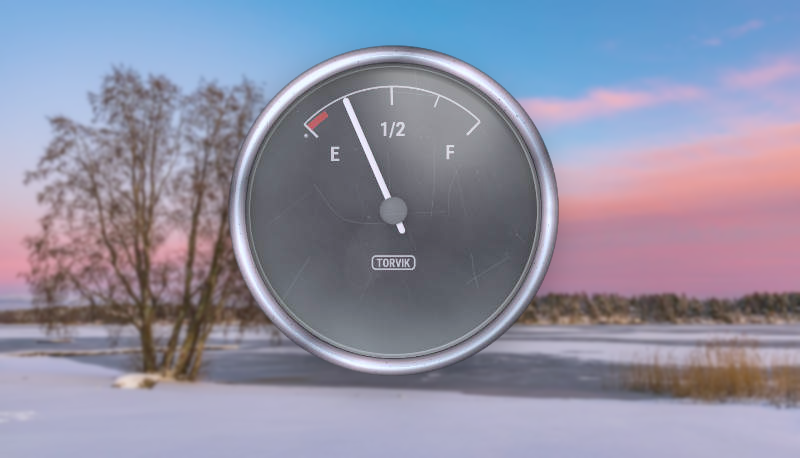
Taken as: value=0.25
